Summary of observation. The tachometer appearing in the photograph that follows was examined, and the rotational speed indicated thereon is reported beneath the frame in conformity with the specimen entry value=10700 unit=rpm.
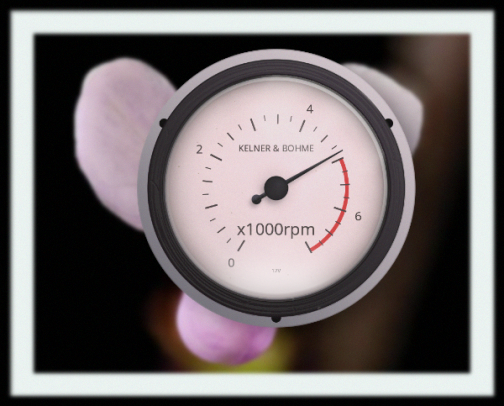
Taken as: value=4875 unit=rpm
